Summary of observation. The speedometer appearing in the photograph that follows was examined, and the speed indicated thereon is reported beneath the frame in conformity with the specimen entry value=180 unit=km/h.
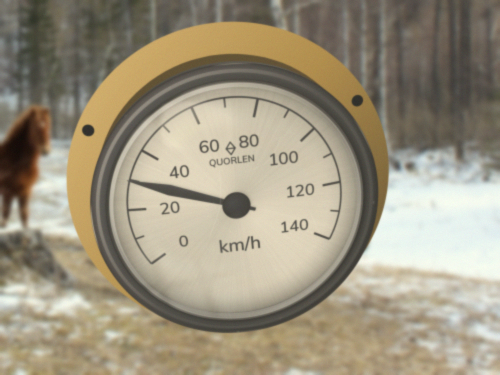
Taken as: value=30 unit=km/h
